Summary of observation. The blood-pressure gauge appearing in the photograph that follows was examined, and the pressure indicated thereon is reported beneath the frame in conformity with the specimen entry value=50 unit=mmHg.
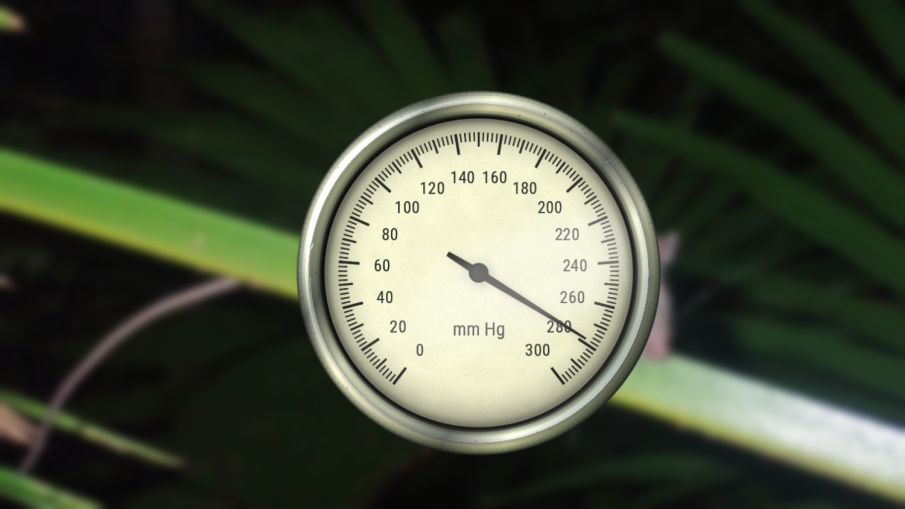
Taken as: value=278 unit=mmHg
